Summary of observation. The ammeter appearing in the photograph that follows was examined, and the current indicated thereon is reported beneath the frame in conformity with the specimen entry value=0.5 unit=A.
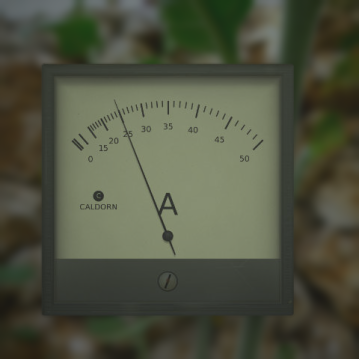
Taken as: value=25 unit=A
